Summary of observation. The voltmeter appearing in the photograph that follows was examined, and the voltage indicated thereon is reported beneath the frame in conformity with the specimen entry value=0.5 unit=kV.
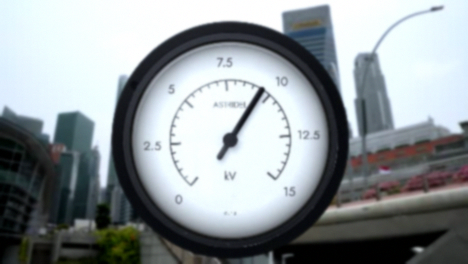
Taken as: value=9.5 unit=kV
